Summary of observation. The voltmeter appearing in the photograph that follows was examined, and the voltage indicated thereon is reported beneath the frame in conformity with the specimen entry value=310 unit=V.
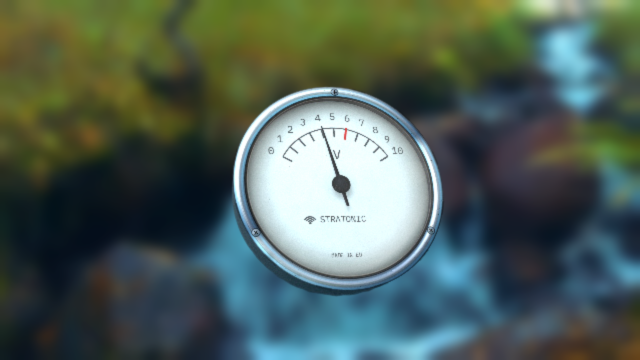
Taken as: value=4 unit=V
